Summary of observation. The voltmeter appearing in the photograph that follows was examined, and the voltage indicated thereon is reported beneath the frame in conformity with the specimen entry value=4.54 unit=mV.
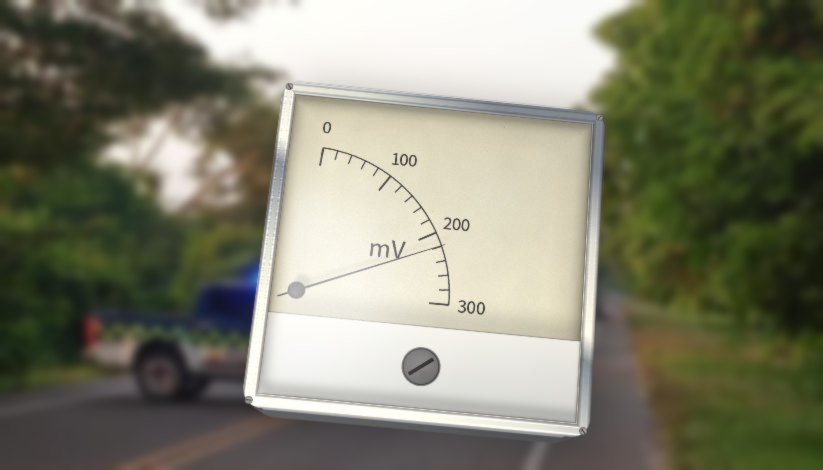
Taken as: value=220 unit=mV
